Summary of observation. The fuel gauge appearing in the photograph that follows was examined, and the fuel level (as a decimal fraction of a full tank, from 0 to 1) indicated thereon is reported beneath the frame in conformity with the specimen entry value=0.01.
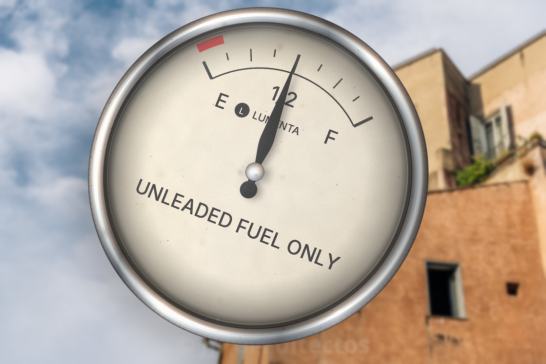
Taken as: value=0.5
